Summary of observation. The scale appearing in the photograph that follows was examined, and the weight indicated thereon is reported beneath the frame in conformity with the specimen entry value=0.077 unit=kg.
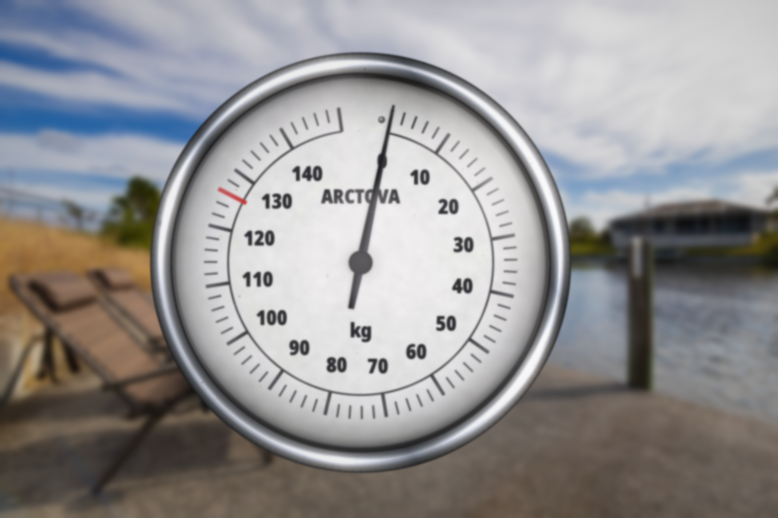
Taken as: value=0 unit=kg
